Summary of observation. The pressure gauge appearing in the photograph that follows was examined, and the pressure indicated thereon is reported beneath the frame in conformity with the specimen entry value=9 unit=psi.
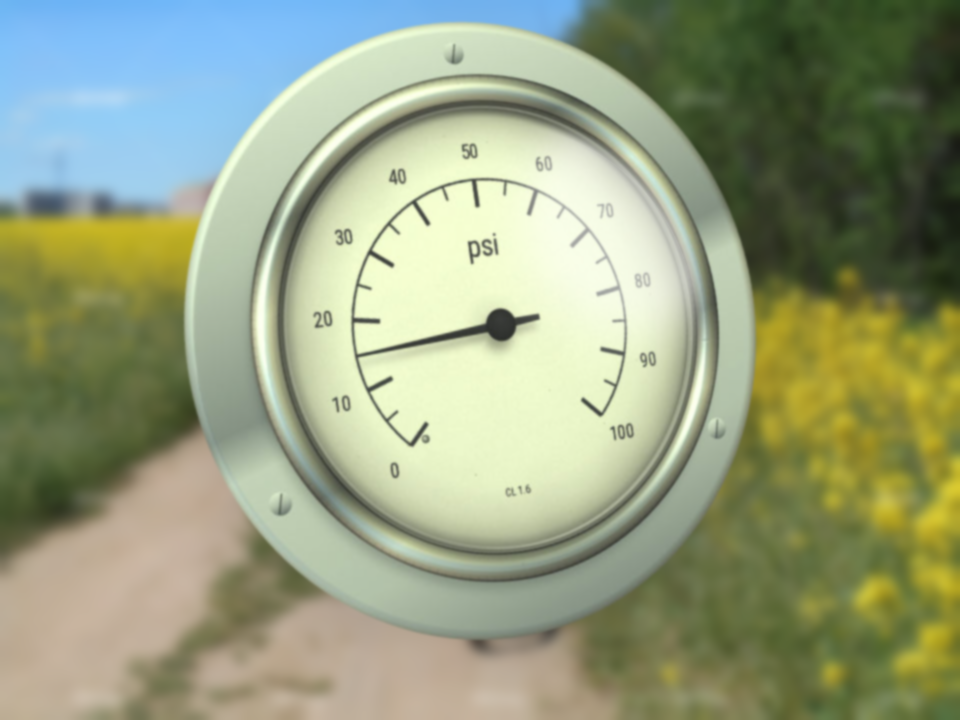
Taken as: value=15 unit=psi
